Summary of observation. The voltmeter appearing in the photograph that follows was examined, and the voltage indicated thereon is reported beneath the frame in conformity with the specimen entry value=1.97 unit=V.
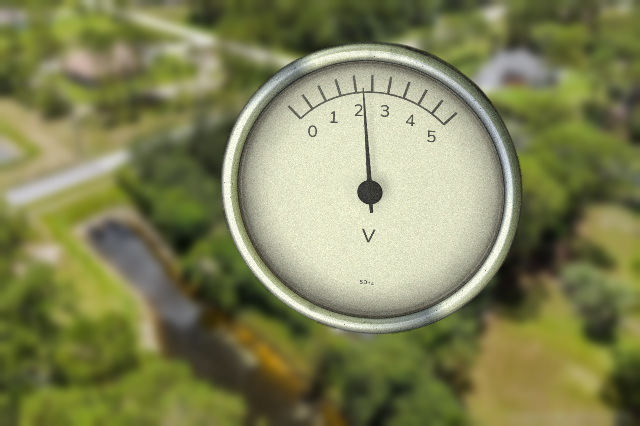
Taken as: value=2.25 unit=V
